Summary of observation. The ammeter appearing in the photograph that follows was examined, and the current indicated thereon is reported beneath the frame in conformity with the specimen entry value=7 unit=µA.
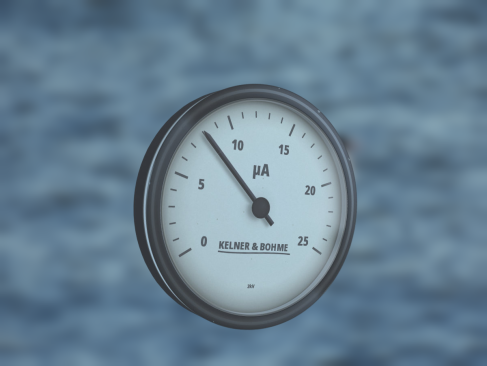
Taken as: value=8 unit=µA
